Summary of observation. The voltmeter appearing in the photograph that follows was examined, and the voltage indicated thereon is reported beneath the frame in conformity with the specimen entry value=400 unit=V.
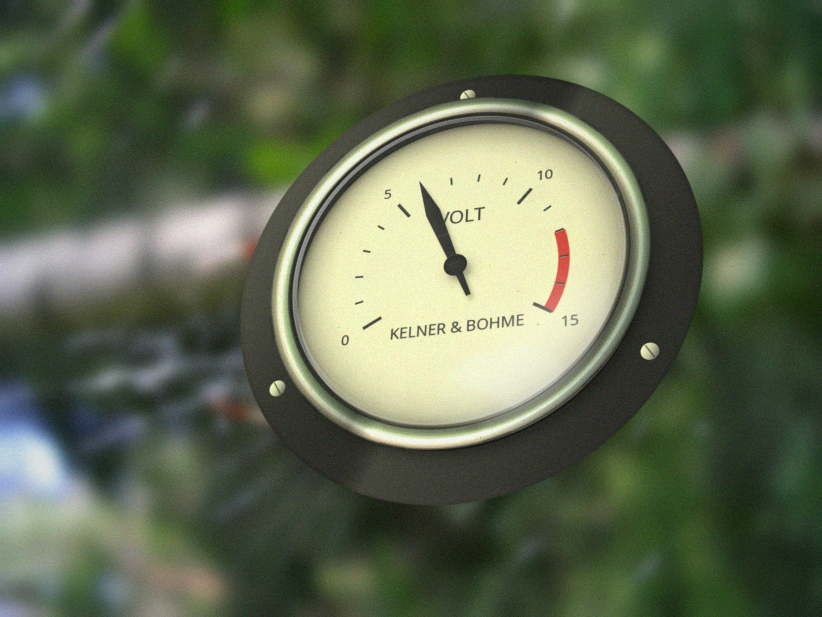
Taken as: value=6 unit=V
